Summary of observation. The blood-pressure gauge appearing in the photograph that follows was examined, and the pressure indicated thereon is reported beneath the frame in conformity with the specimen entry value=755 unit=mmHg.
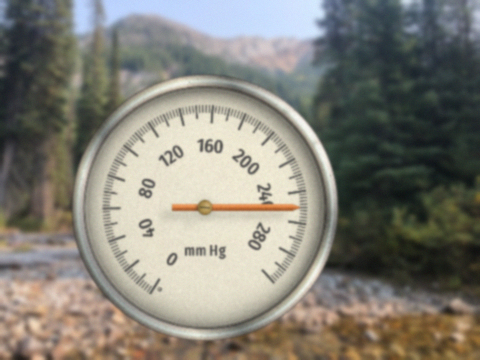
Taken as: value=250 unit=mmHg
